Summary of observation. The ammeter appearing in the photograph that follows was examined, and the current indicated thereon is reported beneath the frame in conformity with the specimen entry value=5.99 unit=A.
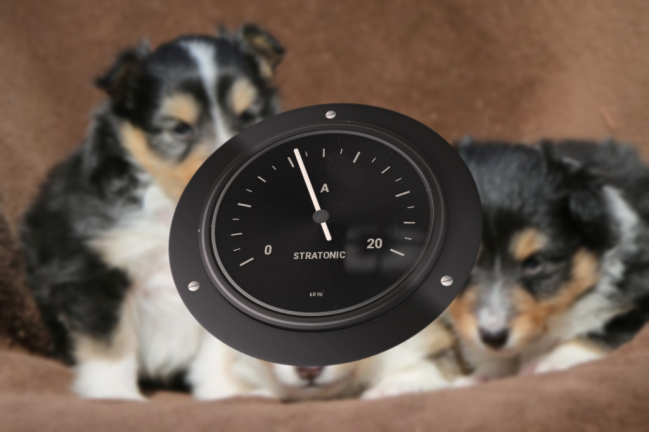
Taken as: value=8.5 unit=A
